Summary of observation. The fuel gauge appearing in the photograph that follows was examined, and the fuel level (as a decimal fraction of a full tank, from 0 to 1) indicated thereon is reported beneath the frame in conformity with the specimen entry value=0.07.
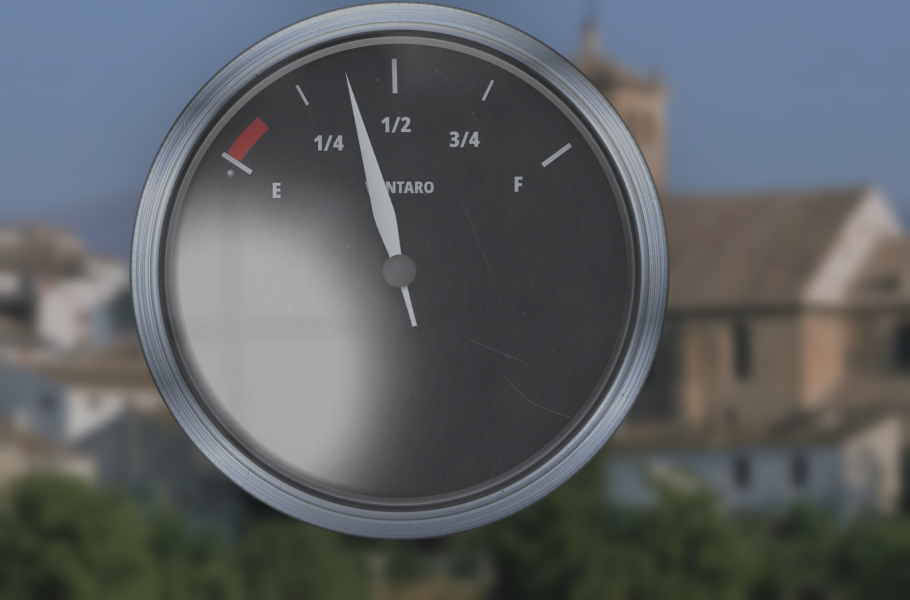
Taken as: value=0.375
